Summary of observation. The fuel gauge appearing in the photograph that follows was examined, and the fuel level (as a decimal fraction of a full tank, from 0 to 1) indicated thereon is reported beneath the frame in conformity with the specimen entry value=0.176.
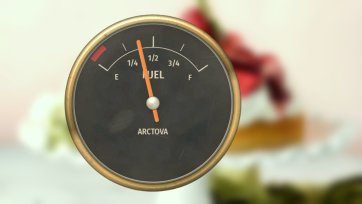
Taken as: value=0.375
